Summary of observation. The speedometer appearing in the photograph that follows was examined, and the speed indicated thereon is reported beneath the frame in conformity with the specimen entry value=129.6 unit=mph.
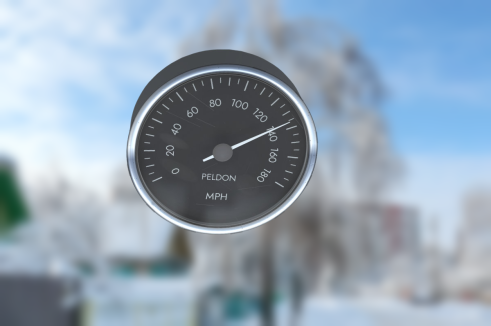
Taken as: value=135 unit=mph
